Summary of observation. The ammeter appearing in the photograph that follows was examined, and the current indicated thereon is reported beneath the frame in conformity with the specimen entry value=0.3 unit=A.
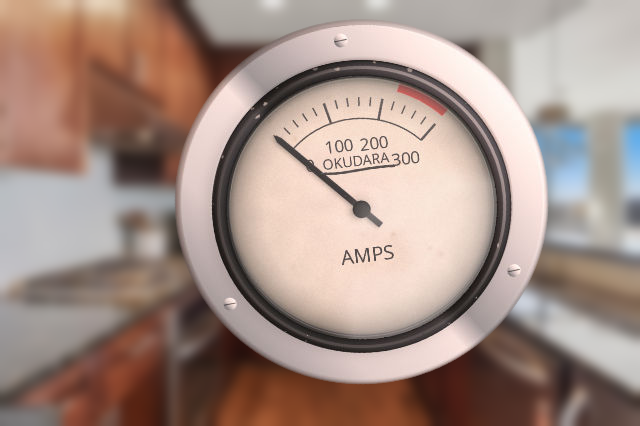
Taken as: value=0 unit=A
